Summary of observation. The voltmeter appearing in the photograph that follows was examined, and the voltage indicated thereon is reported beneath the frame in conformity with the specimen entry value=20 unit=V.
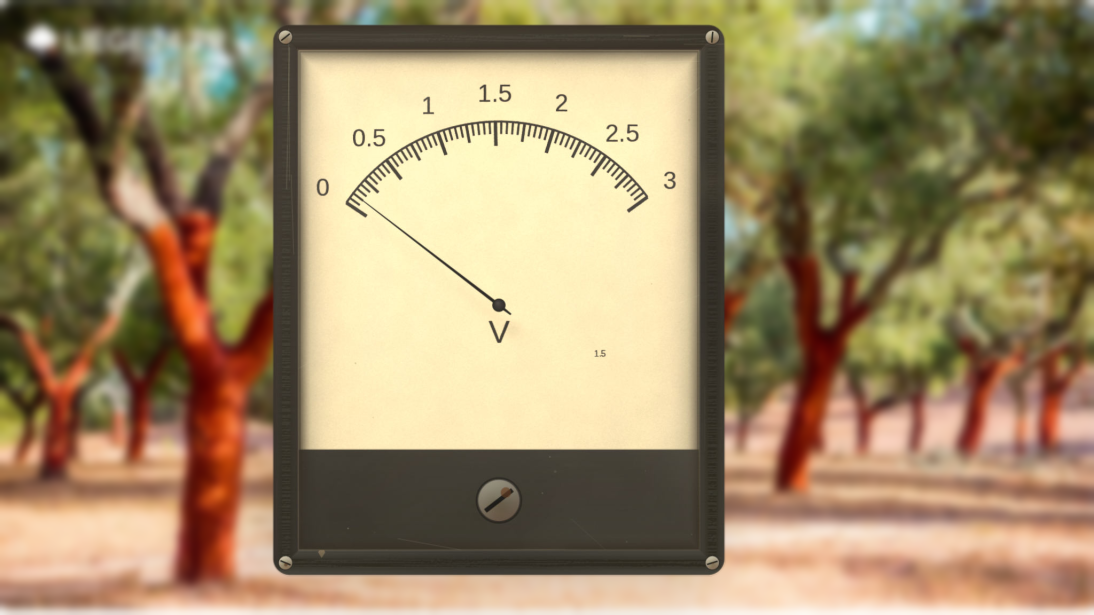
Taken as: value=0.1 unit=V
